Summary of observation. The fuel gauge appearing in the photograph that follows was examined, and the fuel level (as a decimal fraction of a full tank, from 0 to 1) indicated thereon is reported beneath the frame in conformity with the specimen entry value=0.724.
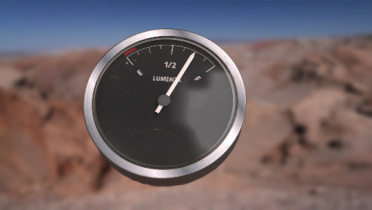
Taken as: value=0.75
